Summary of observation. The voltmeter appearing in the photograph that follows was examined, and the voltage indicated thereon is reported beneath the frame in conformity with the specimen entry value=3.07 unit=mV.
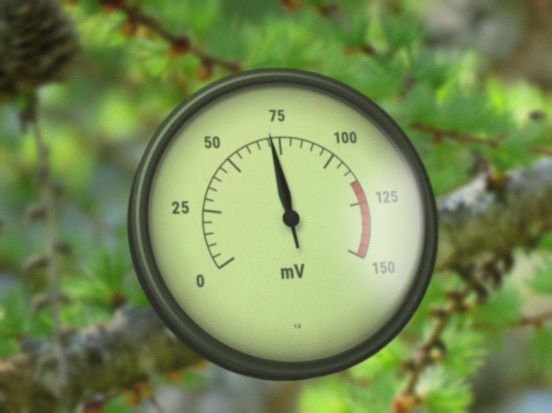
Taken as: value=70 unit=mV
